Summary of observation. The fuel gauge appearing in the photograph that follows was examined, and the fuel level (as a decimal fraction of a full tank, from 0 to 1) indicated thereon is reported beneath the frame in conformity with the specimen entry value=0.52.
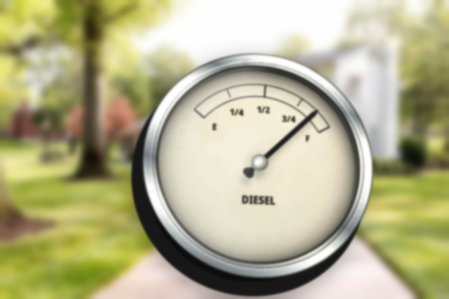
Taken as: value=0.875
